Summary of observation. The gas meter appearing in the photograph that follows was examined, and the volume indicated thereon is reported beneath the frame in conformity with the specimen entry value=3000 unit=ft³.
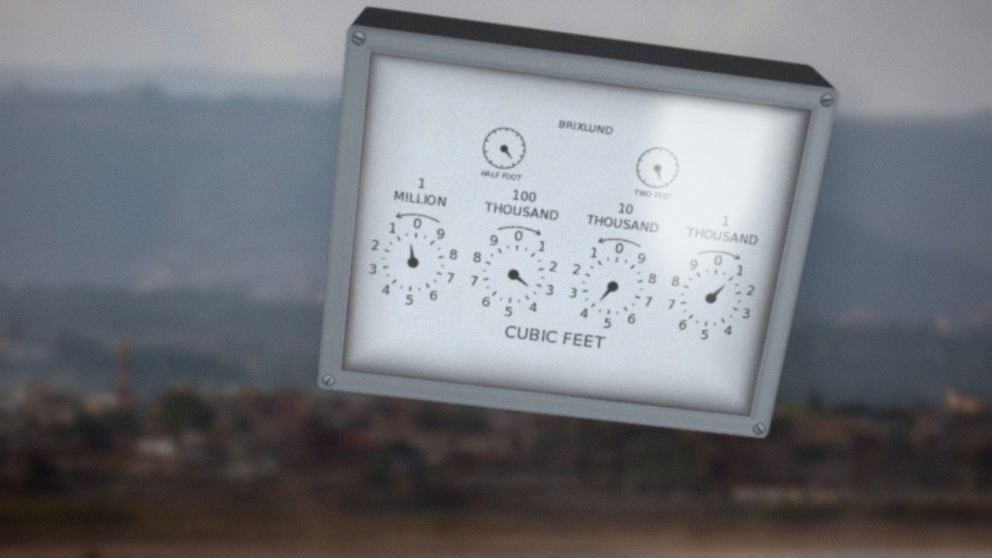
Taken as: value=34100 unit=ft³
